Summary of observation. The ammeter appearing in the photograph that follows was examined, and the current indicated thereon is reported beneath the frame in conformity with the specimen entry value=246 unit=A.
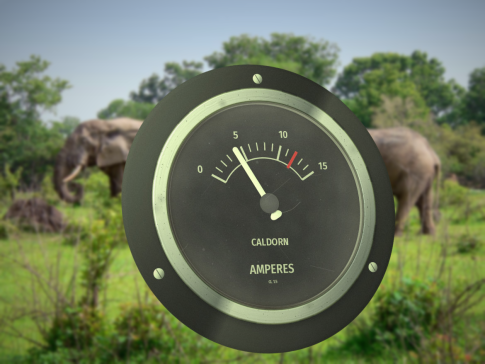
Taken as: value=4 unit=A
